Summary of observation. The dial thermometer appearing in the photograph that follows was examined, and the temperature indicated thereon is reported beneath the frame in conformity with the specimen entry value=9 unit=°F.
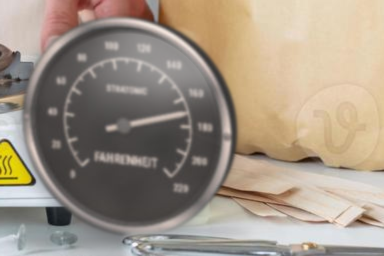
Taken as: value=170 unit=°F
